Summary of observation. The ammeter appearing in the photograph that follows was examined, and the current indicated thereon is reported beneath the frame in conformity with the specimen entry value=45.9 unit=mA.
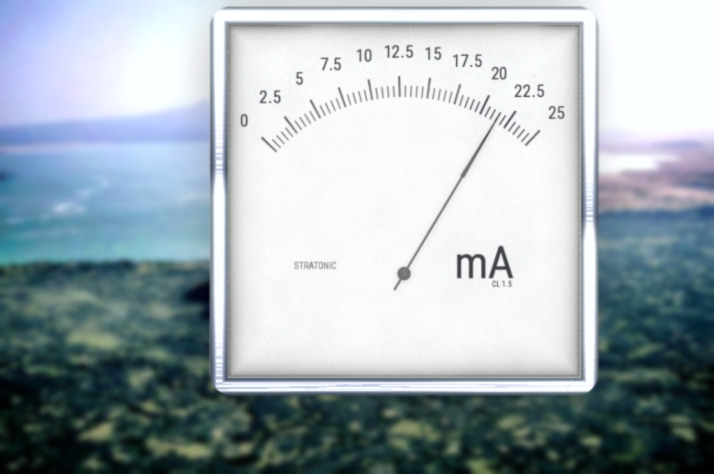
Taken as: value=21.5 unit=mA
